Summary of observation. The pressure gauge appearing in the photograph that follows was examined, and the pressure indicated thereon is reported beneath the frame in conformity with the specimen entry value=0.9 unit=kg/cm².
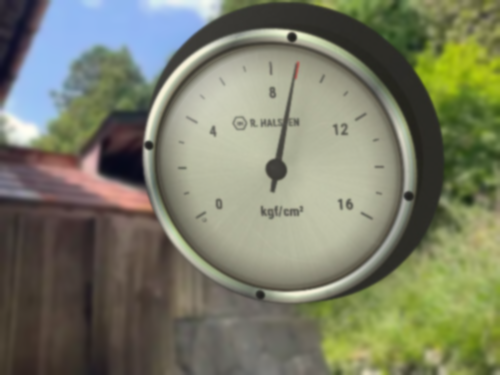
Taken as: value=9 unit=kg/cm²
